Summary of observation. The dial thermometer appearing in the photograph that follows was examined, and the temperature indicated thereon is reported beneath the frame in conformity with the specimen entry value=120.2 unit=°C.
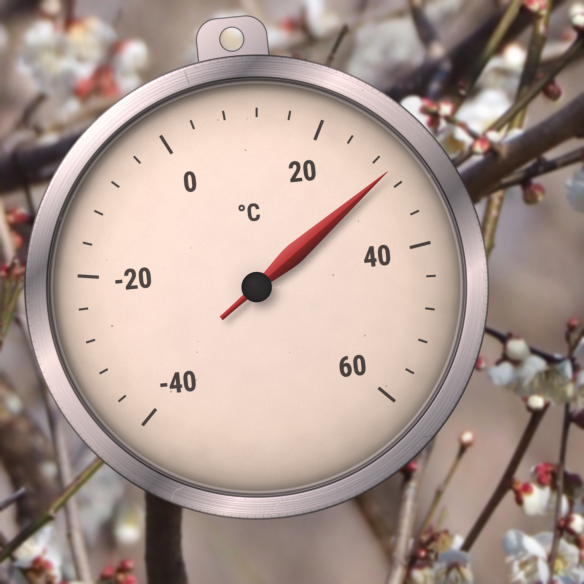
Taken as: value=30 unit=°C
